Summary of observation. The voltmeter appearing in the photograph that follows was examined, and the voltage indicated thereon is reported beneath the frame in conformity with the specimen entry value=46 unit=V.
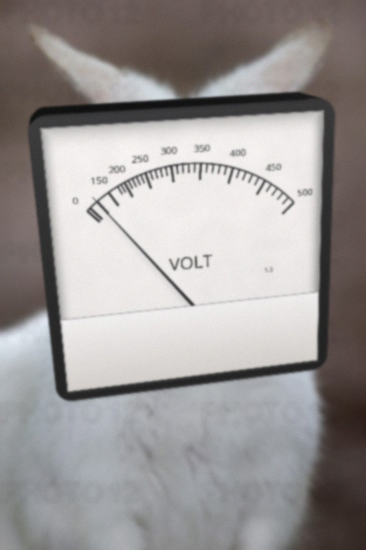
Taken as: value=100 unit=V
